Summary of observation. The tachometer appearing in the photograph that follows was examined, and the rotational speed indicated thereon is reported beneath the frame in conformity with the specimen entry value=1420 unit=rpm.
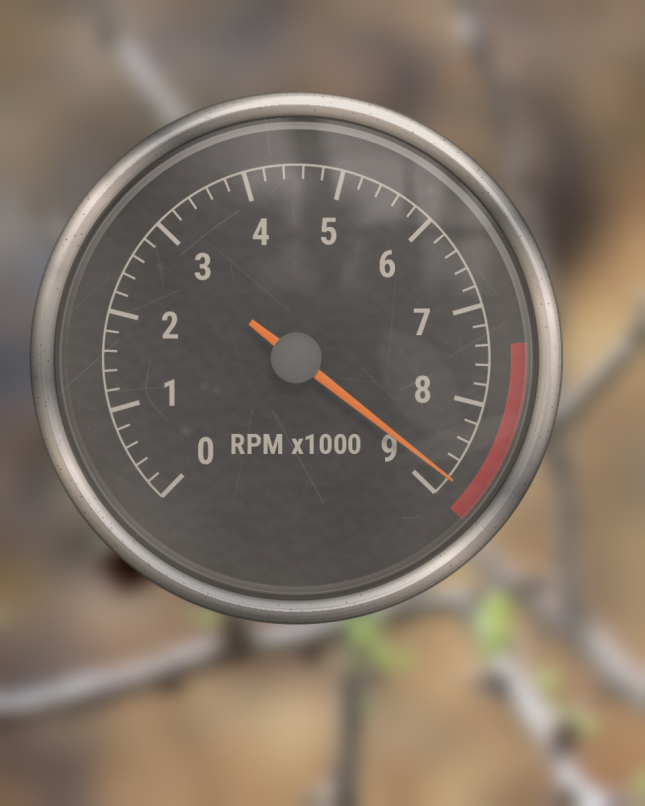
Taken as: value=8800 unit=rpm
